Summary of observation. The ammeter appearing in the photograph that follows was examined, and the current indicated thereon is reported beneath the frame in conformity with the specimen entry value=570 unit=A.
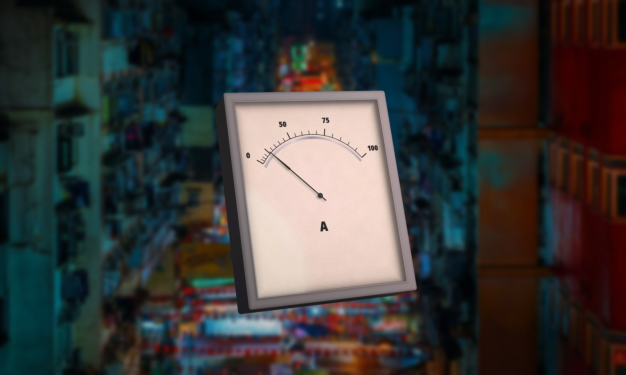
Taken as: value=25 unit=A
